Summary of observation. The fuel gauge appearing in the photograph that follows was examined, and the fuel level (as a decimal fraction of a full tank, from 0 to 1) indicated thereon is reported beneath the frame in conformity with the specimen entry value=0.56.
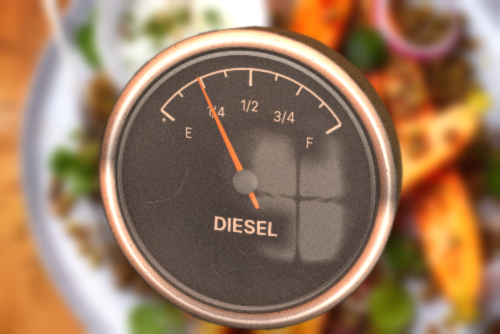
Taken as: value=0.25
